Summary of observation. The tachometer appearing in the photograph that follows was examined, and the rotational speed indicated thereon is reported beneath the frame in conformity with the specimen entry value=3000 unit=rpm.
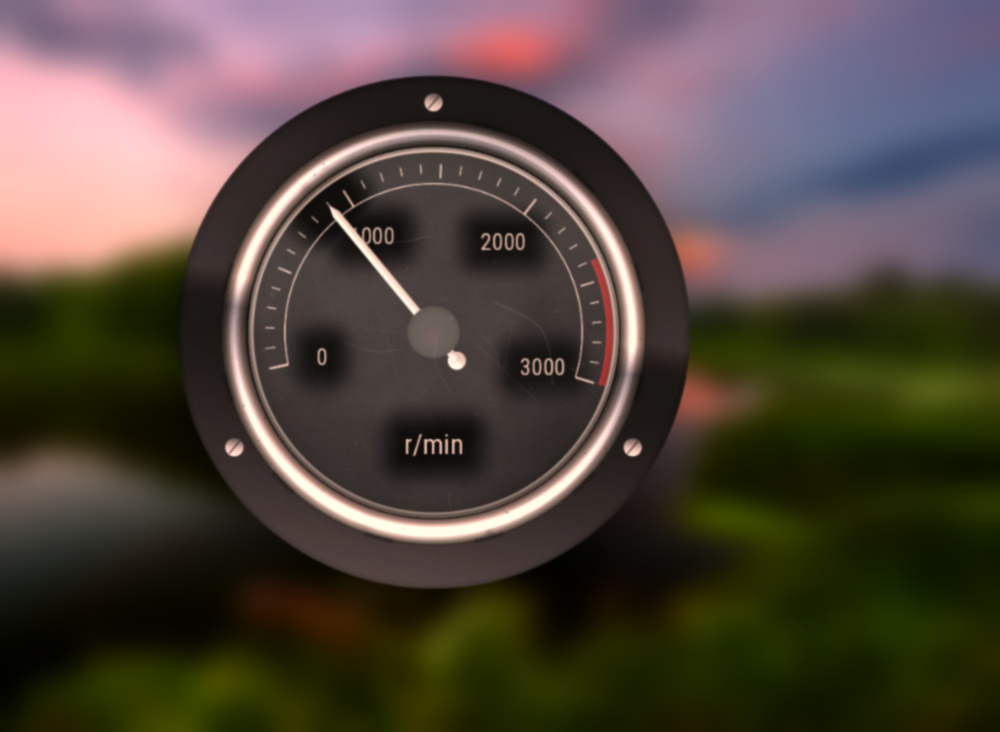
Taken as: value=900 unit=rpm
